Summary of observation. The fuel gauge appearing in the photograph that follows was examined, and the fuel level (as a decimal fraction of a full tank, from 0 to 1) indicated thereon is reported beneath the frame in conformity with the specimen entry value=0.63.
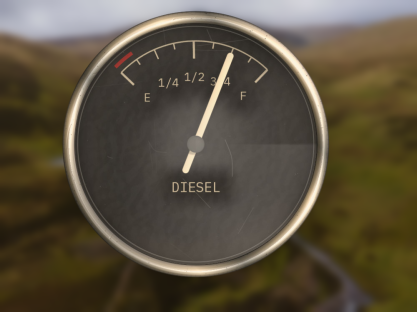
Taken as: value=0.75
